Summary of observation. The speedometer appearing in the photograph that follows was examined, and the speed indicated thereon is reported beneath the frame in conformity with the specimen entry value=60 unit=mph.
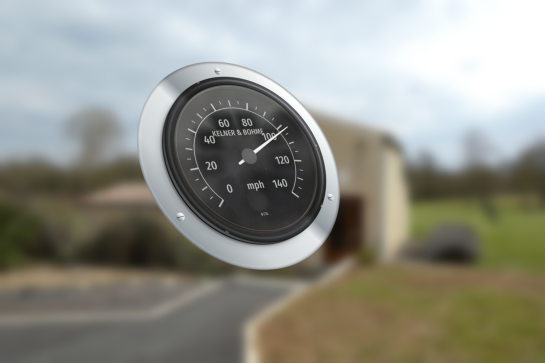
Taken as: value=102.5 unit=mph
